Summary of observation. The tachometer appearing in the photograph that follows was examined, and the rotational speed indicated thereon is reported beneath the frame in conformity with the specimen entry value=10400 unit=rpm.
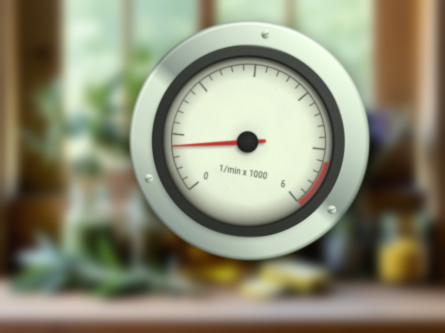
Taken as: value=800 unit=rpm
